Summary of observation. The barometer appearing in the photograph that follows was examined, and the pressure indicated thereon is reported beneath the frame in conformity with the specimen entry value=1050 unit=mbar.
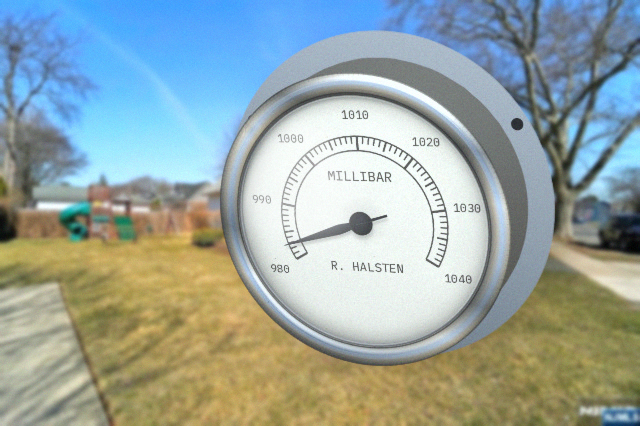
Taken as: value=983 unit=mbar
